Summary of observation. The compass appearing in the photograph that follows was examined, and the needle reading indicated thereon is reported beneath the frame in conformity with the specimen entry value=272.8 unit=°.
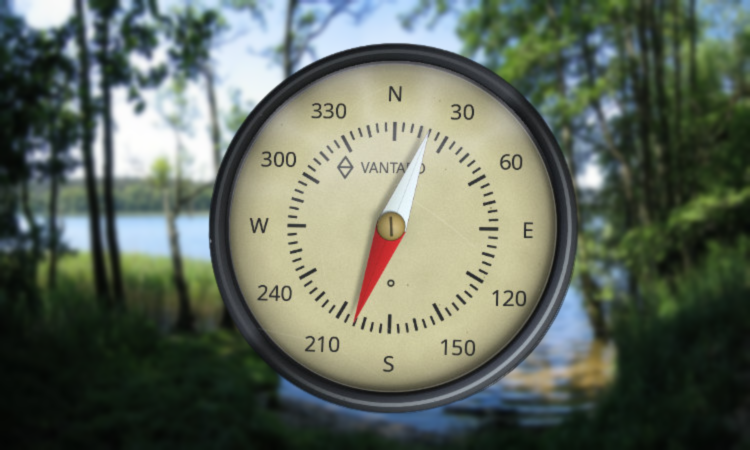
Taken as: value=200 unit=°
